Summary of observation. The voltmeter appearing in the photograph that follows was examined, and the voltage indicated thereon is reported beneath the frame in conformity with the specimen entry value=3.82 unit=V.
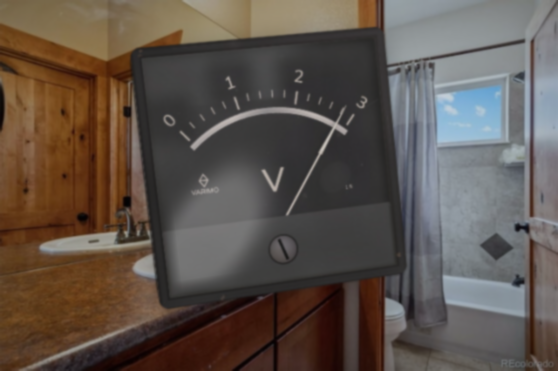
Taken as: value=2.8 unit=V
